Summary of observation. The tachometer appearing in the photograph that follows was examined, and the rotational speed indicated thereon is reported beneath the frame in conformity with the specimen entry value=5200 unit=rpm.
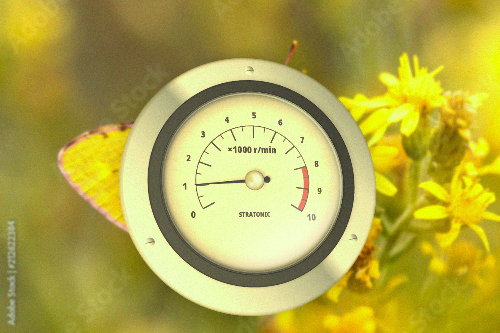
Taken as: value=1000 unit=rpm
